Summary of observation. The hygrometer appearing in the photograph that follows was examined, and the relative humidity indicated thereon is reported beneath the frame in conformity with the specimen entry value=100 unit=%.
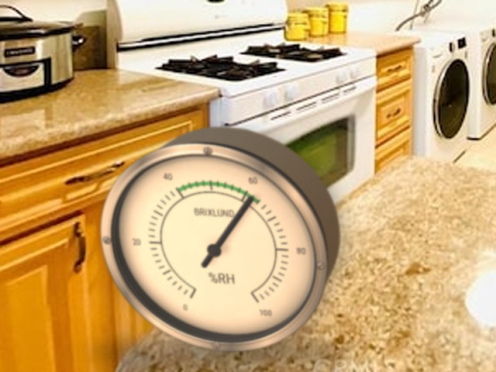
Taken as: value=62 unit=%
